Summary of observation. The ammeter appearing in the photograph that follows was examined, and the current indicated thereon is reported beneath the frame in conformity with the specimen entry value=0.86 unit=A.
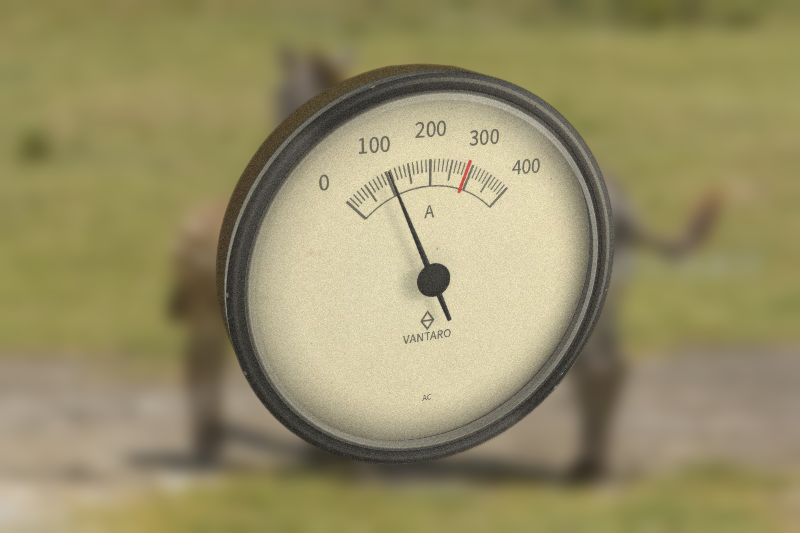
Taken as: value=100 unit=A
